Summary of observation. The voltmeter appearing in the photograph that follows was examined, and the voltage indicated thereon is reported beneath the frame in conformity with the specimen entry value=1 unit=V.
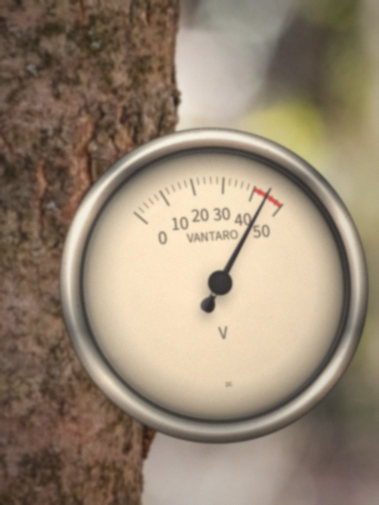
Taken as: value=44 unit=V
